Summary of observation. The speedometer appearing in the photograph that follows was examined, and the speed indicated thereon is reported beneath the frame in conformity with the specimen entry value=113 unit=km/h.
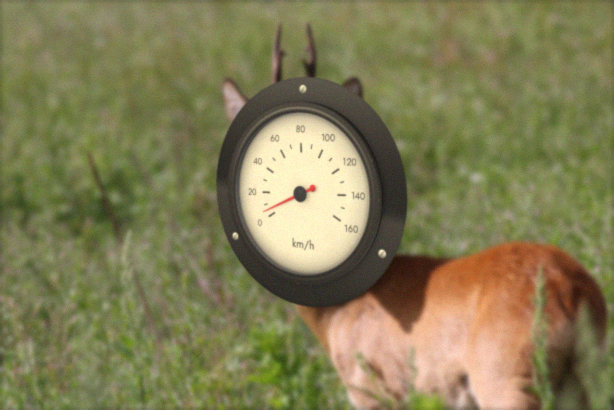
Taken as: value=5 unit=km/h
